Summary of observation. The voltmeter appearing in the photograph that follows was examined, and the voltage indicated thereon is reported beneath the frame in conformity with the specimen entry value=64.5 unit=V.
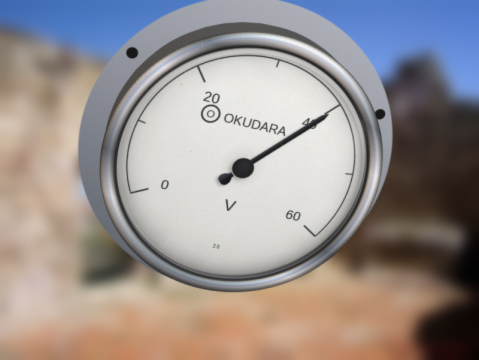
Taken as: value=40 unit=V
